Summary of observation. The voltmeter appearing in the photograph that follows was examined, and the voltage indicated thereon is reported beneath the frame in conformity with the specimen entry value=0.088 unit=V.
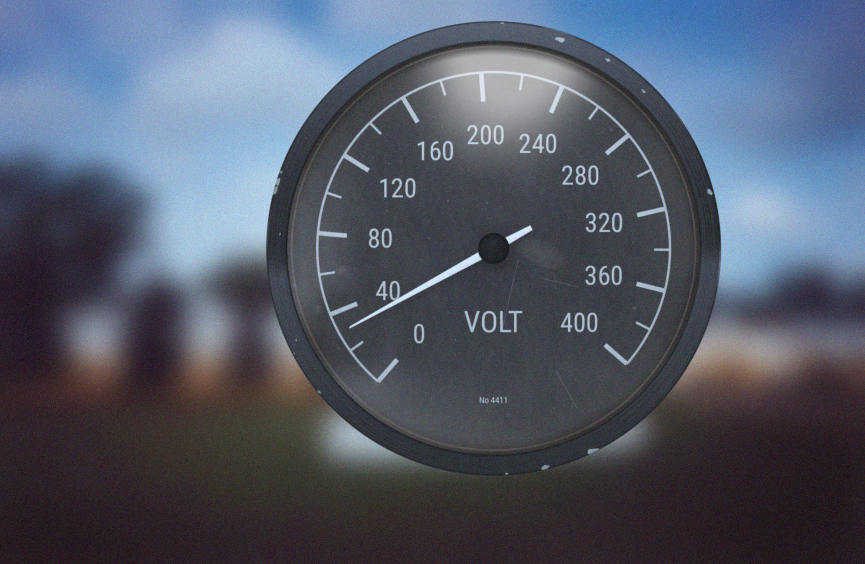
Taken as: value=30 unit=V
